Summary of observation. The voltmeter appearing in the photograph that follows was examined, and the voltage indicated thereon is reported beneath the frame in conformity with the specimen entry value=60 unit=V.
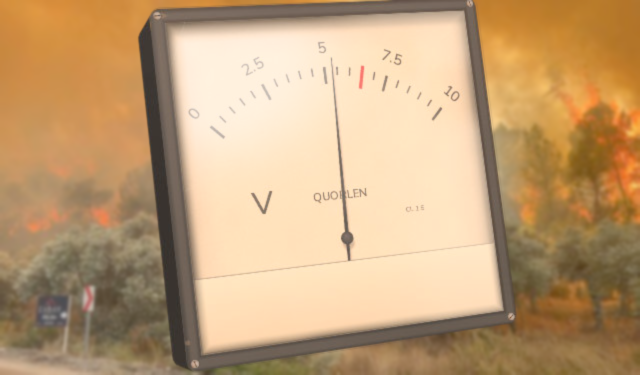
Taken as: value=5.25 unit=V
